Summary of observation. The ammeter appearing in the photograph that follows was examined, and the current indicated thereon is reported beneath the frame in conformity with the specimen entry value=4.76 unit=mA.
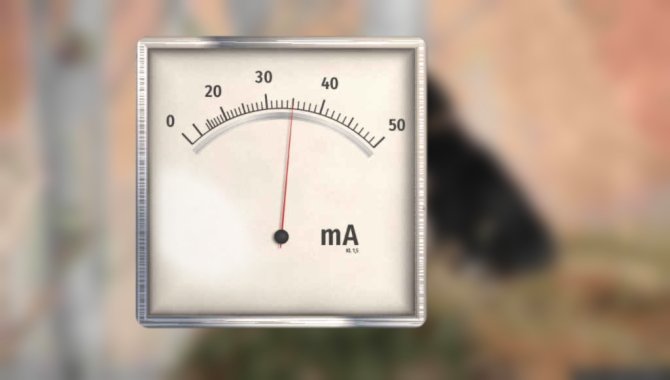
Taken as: value=35 unit=mA
